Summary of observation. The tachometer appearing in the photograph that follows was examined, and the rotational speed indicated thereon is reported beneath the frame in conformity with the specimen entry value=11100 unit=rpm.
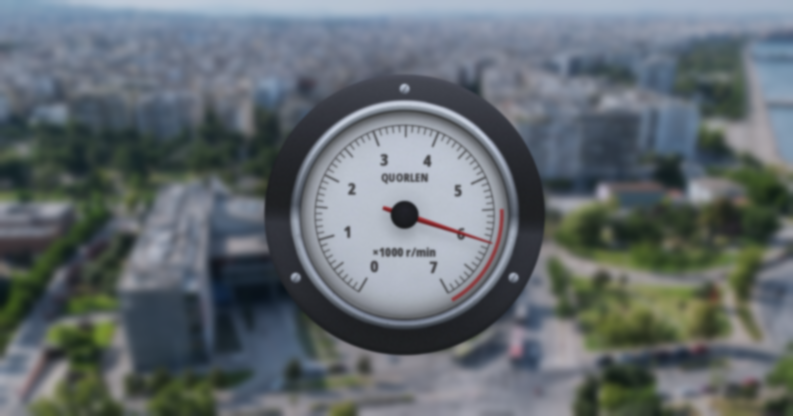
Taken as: value=6000 unit=rpm
